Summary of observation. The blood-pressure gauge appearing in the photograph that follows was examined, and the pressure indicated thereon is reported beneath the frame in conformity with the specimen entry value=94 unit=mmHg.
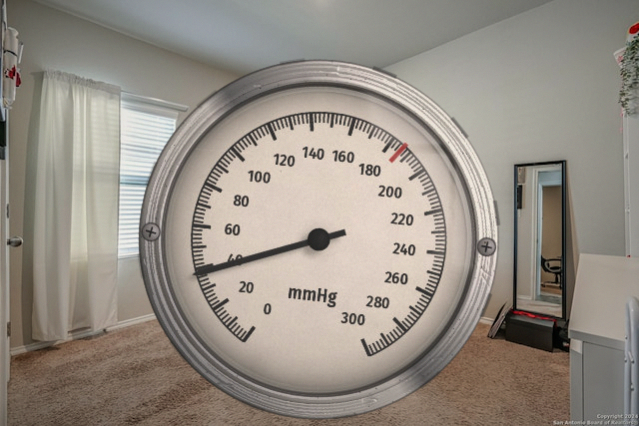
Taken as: value=38 unit=mmHg
